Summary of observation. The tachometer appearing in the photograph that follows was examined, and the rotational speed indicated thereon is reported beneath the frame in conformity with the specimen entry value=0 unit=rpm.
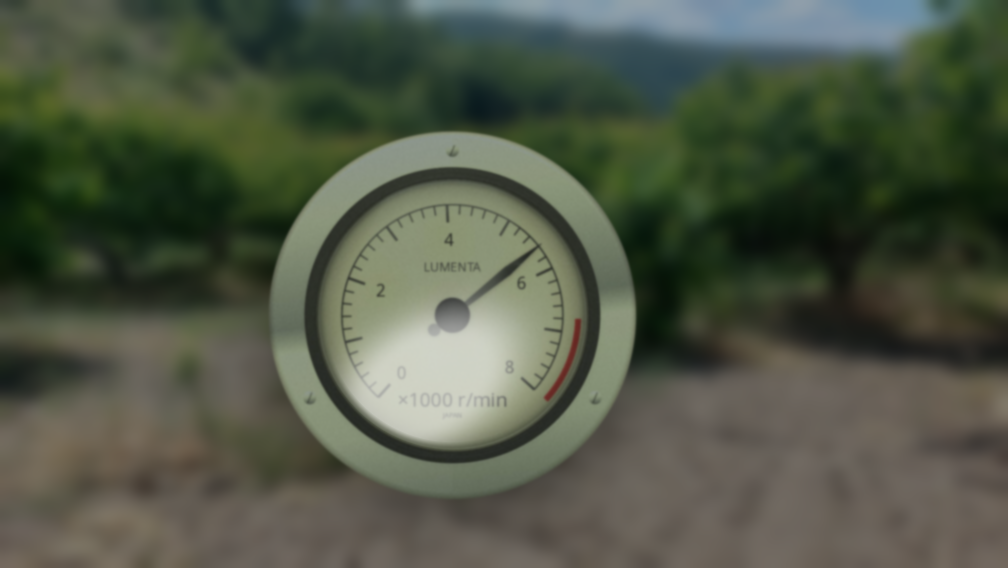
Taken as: value=5600 unit=rpm
